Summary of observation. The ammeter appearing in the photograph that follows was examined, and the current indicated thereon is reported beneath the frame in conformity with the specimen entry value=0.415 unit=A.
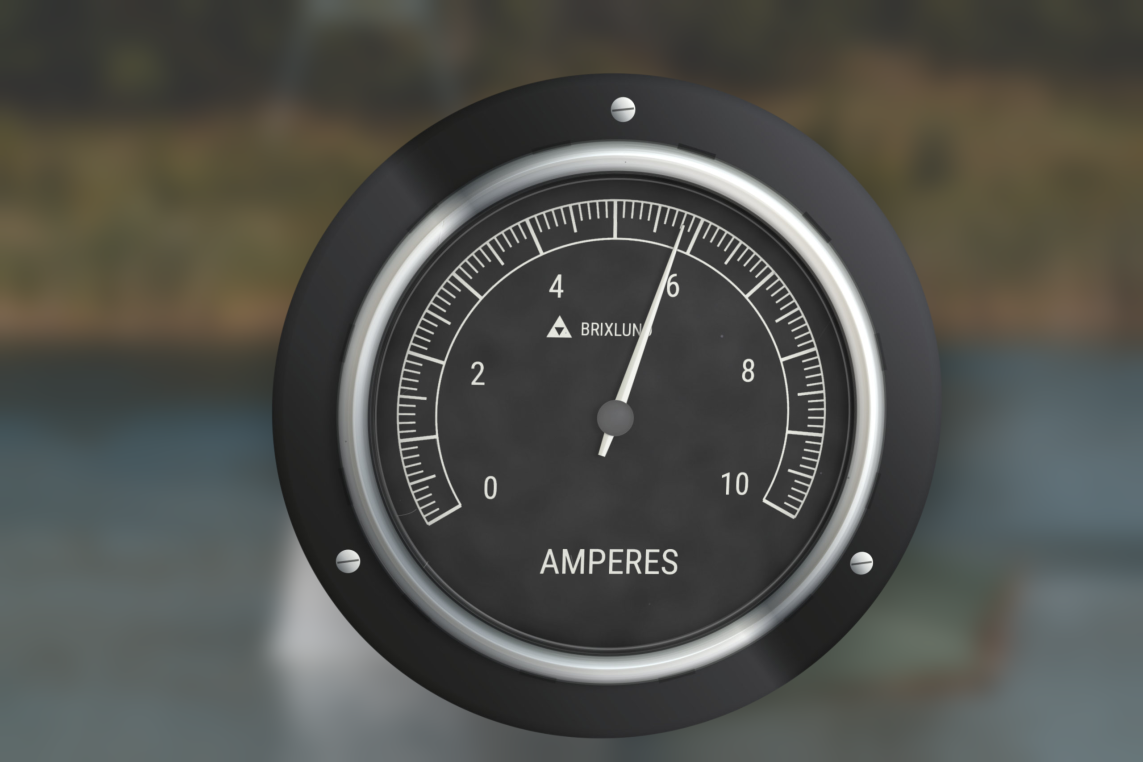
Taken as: value=5.8 unit=A
